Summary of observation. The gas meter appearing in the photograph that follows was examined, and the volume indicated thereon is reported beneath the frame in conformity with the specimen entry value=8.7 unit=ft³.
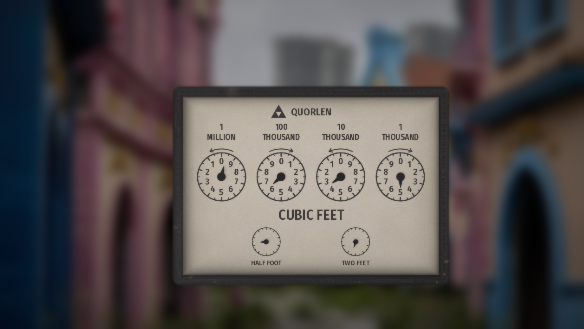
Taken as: value=963500 unit=ft³
